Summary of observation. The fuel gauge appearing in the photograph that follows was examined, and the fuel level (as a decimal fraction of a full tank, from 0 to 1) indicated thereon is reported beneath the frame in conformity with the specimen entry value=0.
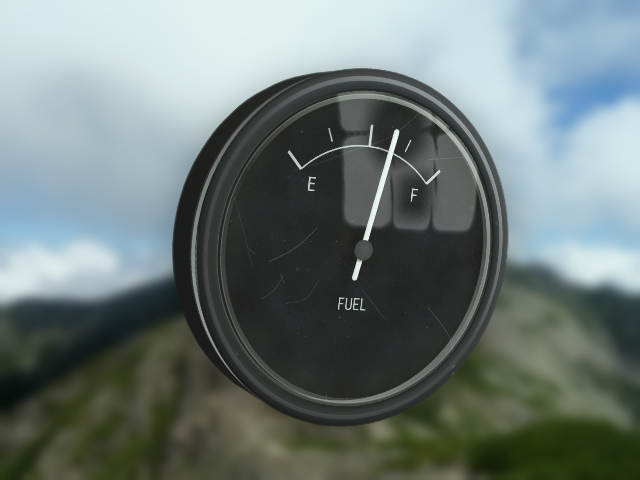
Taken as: value=0.625
